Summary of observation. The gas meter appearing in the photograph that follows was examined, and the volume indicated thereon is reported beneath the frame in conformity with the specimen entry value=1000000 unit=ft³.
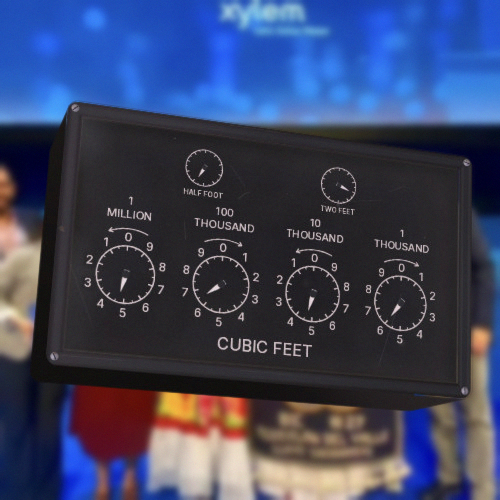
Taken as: value=464600 unit=ft³
